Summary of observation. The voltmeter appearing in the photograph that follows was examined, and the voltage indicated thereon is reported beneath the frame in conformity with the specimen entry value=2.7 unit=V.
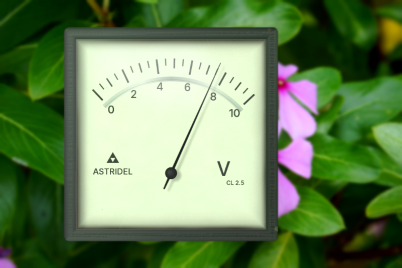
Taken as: value=7.5 unit=V
